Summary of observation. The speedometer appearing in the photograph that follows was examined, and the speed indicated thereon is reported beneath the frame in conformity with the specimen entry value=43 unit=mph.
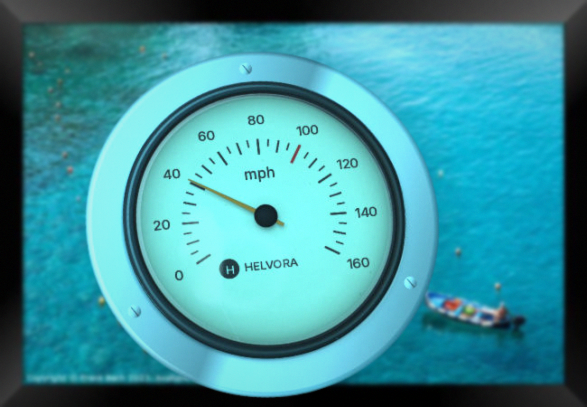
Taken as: value=40 unit=mph
